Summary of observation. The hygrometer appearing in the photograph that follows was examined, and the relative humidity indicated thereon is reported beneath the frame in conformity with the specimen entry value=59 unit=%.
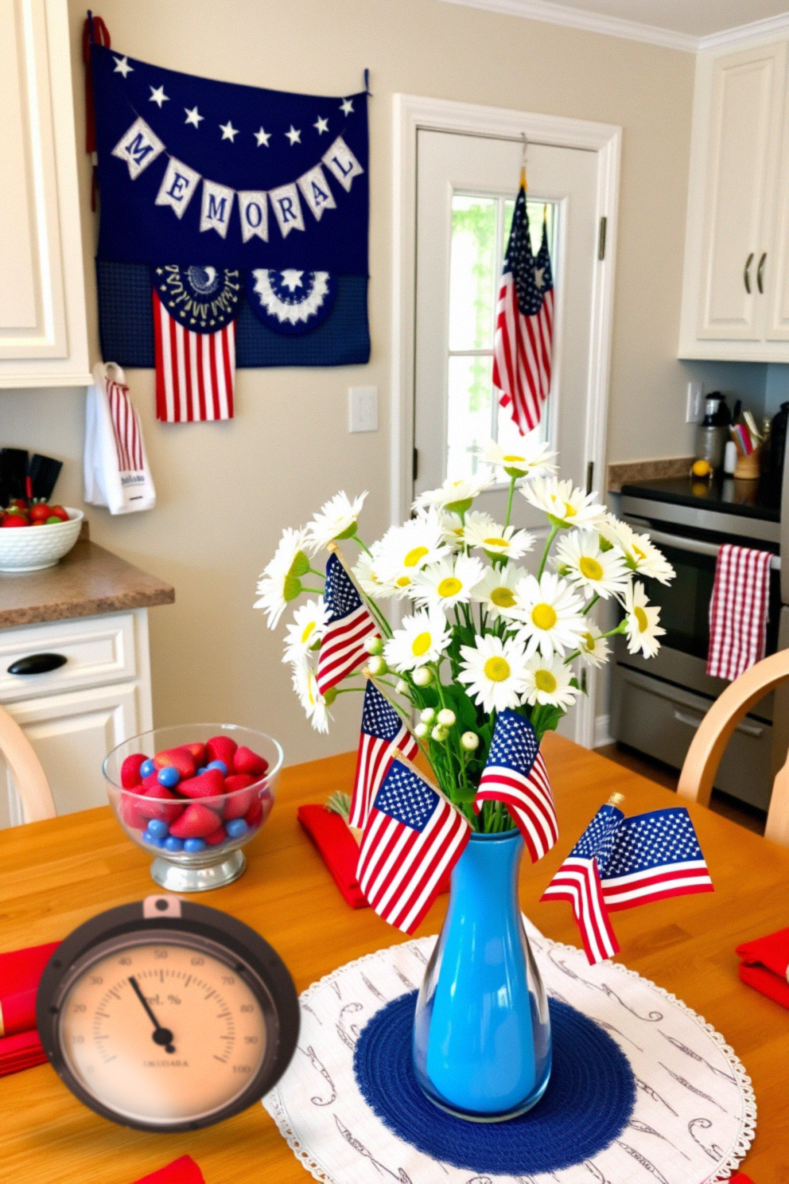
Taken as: value=40 unit=%
